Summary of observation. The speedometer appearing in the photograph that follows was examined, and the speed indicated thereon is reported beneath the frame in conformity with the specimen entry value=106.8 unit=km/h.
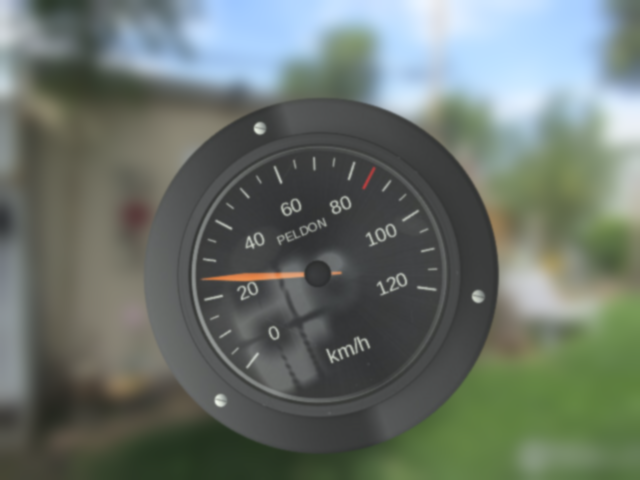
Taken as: value=25 unit=km/h
